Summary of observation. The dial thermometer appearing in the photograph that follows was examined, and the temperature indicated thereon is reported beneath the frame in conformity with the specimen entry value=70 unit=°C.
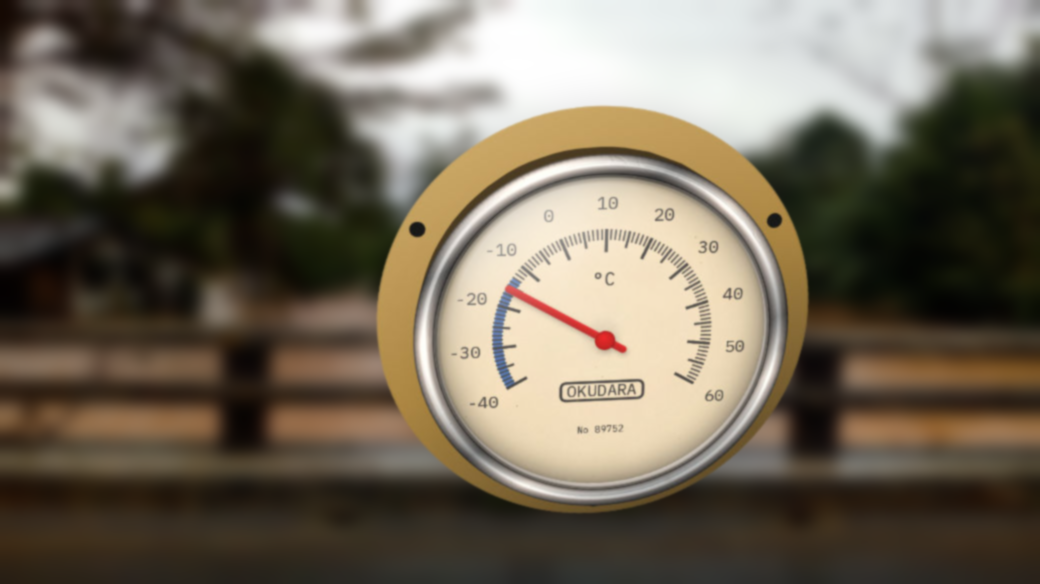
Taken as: value=-15 unit=°C
